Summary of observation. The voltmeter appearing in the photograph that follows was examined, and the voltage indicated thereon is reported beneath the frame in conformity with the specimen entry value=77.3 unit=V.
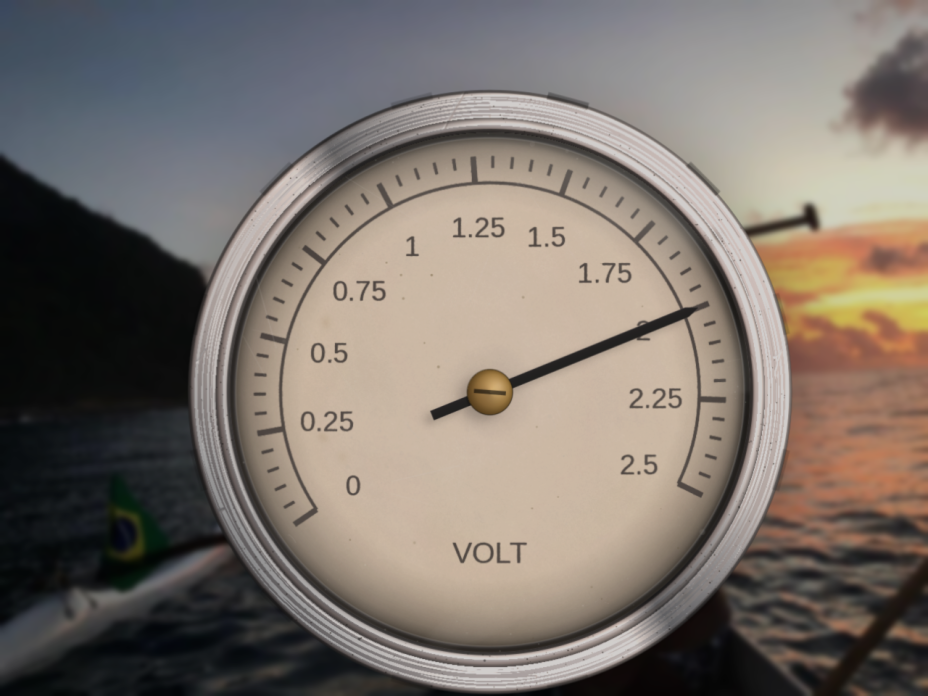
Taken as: value=2 unit=V
